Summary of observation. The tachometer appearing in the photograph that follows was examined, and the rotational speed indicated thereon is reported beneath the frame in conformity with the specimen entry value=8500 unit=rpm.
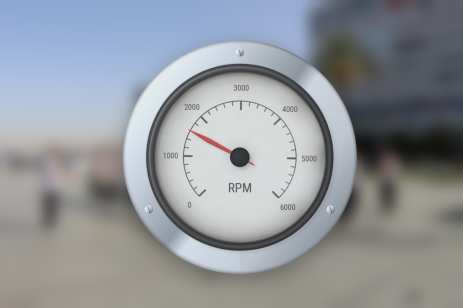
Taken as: value=1600 unit=rpm
